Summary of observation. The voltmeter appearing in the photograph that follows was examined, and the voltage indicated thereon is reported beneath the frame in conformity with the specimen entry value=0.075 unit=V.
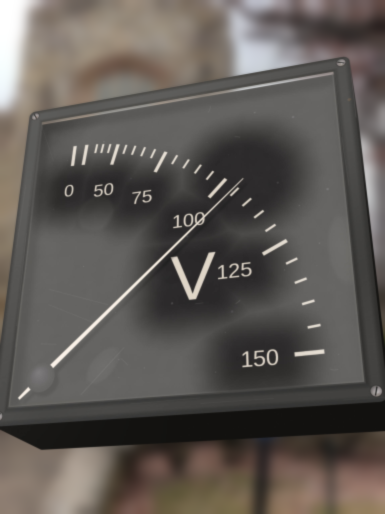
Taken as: value=105 unit=V
